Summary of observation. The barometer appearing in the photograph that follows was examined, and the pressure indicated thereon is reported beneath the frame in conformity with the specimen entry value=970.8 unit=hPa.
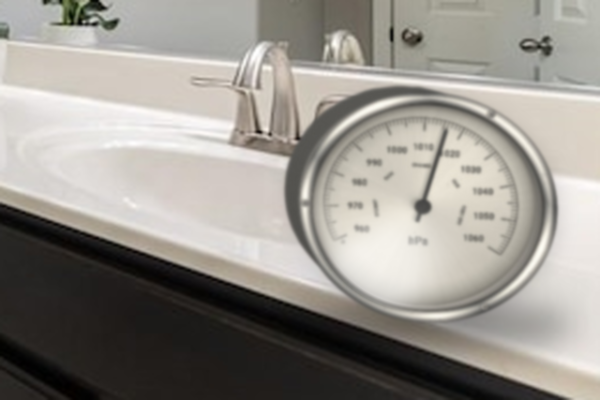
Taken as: value=1015 unit=hPa
